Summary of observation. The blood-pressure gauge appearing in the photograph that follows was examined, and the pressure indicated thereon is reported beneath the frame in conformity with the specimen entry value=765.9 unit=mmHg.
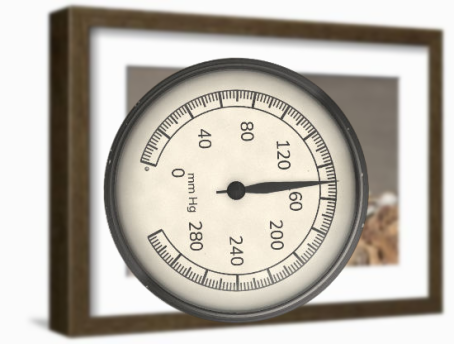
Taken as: value=150 unit=mmHg
